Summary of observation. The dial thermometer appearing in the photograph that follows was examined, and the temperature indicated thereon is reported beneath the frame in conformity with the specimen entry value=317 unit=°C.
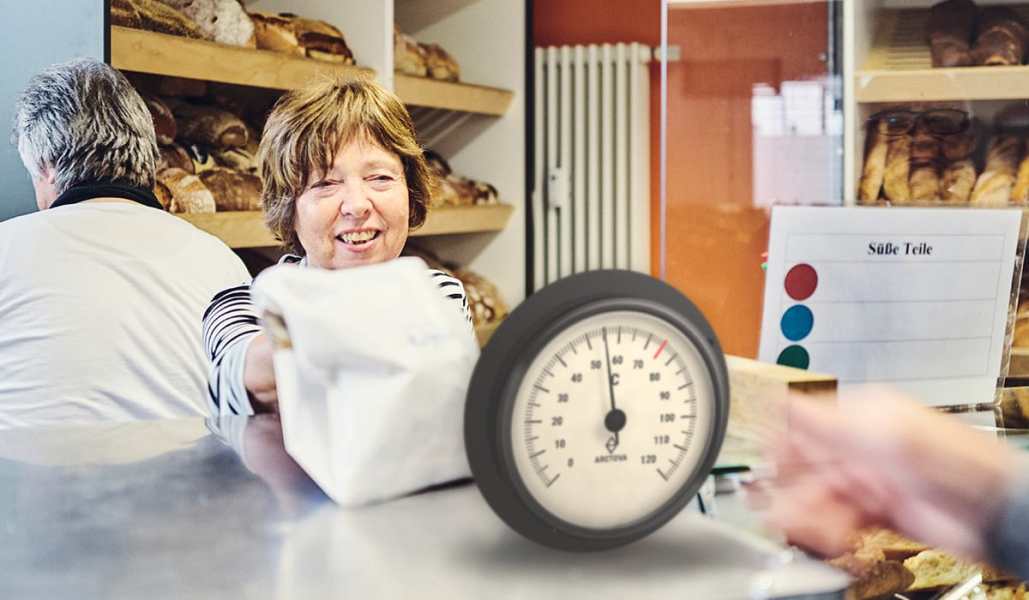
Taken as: value=55 unit=°C
